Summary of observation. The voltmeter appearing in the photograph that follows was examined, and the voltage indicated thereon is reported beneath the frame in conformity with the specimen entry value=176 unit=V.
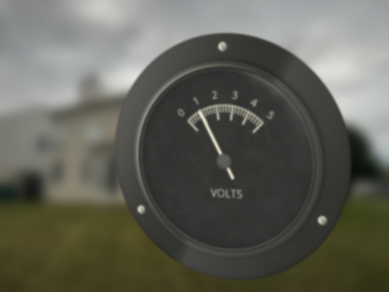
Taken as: value=1 unit=V
